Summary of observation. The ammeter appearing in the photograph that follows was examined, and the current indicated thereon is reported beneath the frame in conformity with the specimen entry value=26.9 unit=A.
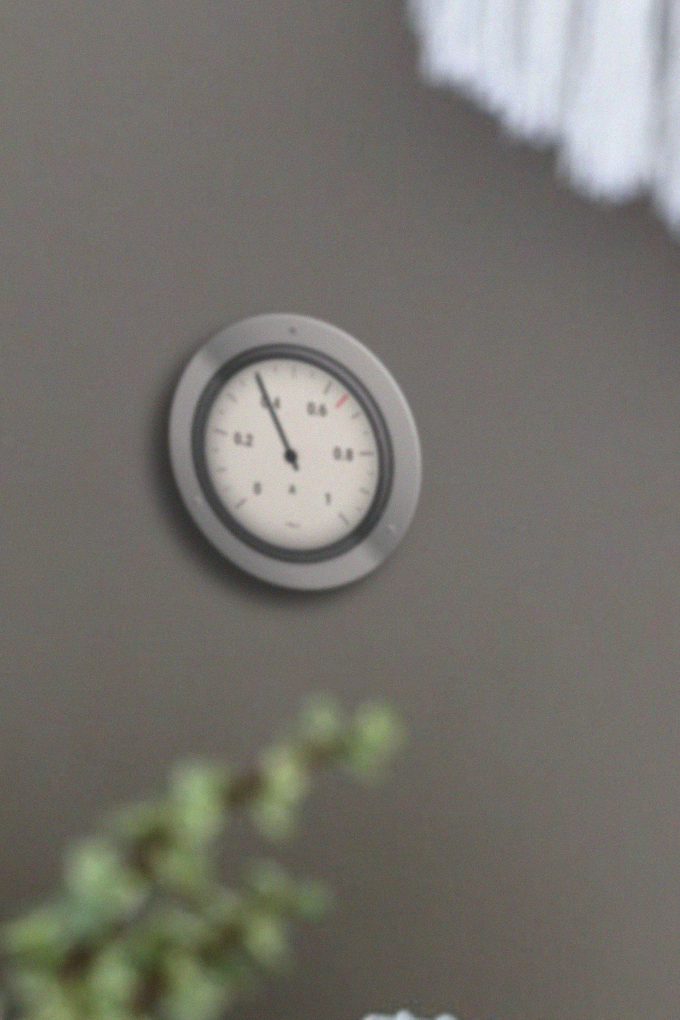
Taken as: value=0.4 unit=A
